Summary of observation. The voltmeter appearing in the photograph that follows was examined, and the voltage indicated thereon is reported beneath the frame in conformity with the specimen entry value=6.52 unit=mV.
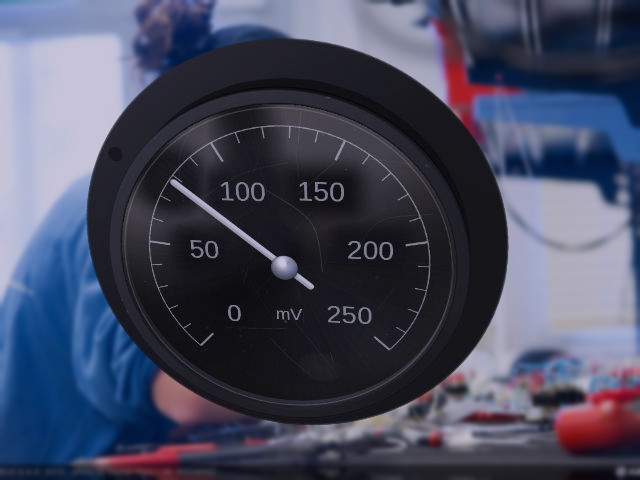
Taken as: value=80 unit=mV
